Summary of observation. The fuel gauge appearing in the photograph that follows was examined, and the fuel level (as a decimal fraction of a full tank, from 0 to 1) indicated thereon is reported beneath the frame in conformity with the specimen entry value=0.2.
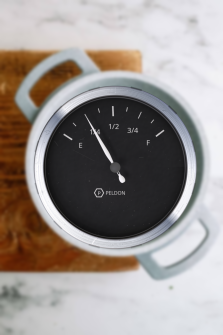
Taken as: value=0.25
